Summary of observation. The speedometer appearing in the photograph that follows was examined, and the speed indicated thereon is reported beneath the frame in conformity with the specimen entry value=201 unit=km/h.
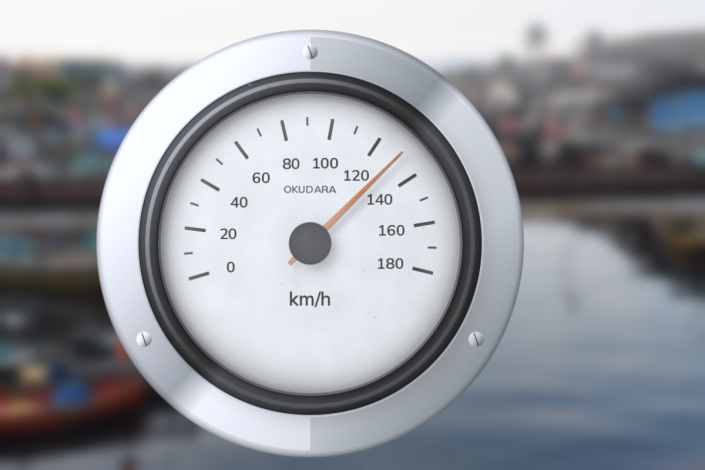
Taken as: value=130 unit=km/h
